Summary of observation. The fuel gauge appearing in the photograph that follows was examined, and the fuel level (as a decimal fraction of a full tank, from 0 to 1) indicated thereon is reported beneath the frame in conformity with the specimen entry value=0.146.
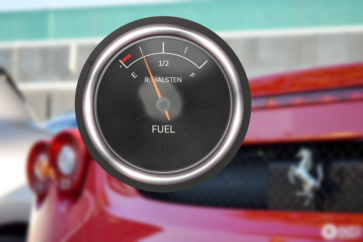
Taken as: value=0.25
